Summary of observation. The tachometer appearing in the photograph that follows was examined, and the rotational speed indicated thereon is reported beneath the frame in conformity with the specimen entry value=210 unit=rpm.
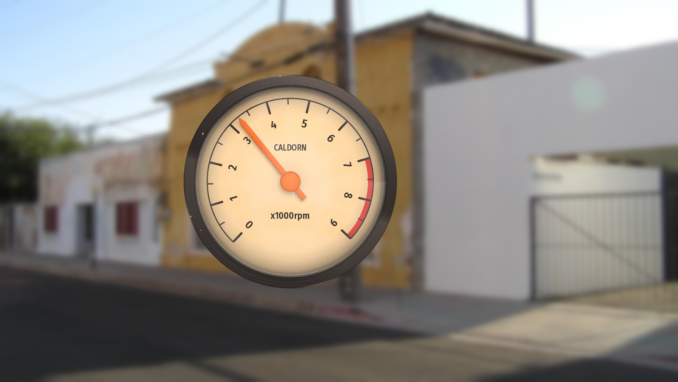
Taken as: value=3250 unit=rpm
